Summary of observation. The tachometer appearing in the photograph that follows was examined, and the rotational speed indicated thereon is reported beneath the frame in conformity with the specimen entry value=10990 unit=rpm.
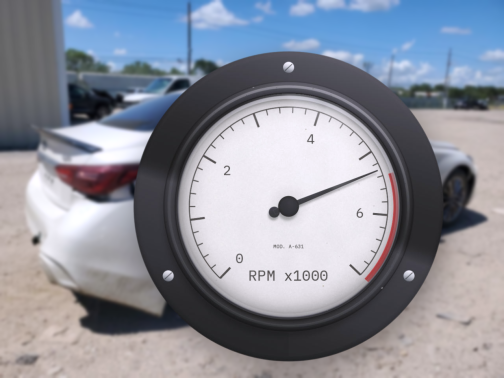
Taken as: value=5300 unit=rpm
